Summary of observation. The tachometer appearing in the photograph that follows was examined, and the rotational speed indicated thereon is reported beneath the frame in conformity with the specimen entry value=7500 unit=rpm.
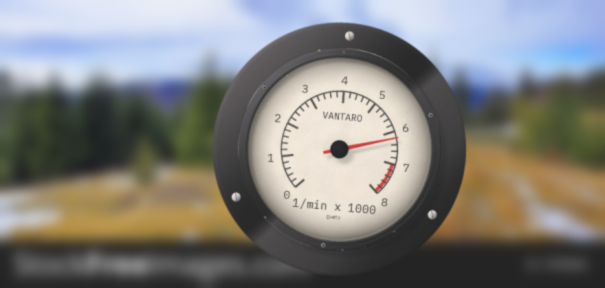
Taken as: value=6200 unit=rpm
